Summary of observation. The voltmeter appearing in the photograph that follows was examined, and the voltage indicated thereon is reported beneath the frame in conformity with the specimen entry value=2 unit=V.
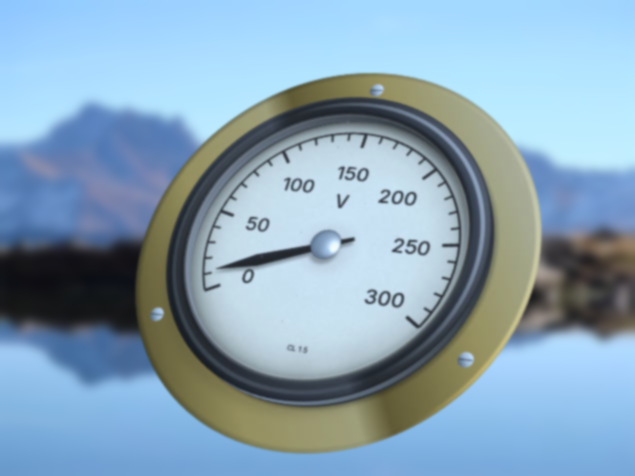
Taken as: value=10 unit=V
